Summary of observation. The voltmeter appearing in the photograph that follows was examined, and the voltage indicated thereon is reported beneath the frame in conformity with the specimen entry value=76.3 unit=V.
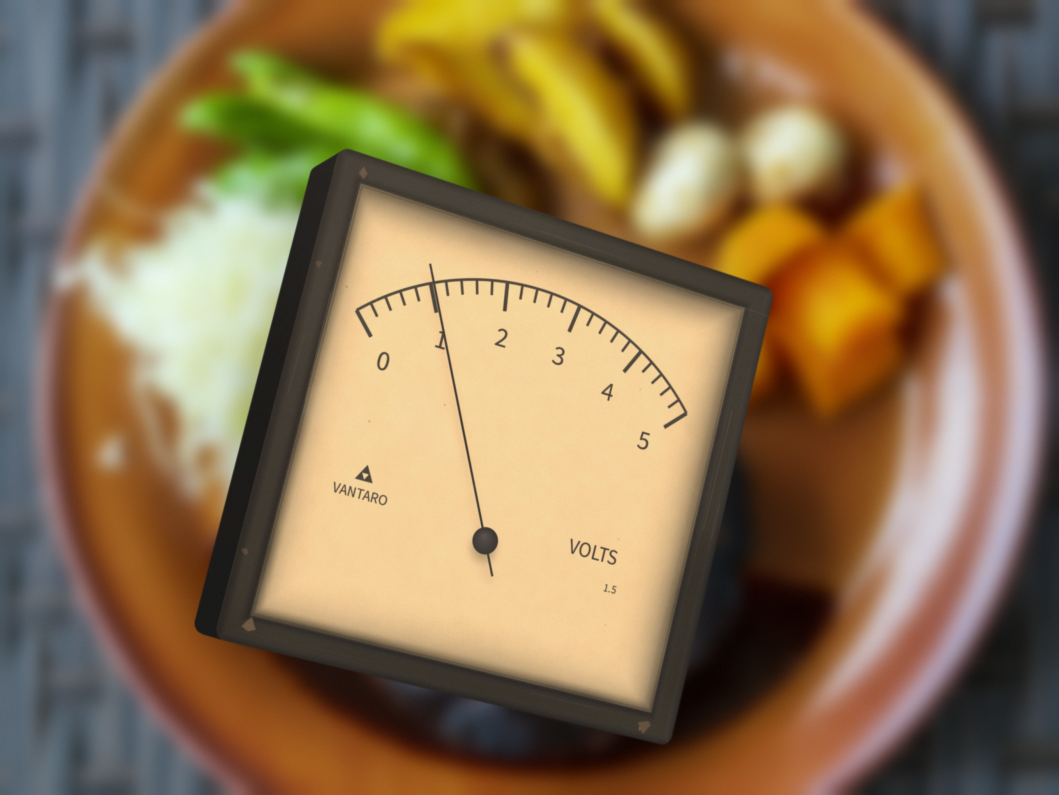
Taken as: value=1 unit=V
